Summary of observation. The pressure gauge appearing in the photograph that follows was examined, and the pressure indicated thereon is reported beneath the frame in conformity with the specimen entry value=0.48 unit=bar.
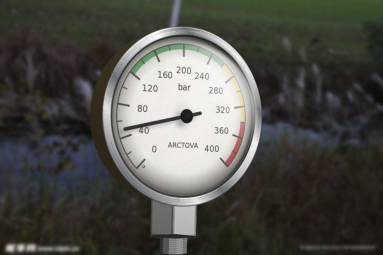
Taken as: value=50 unit=bar
